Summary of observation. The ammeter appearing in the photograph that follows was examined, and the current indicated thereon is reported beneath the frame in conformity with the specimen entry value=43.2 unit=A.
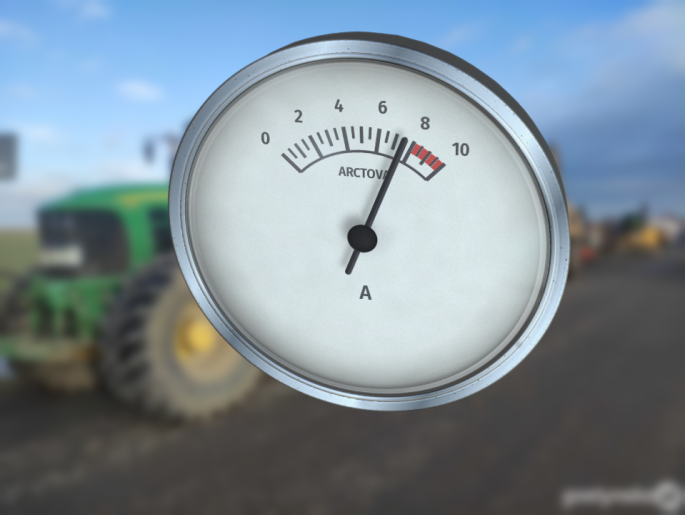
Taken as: value=7.5 unit=A
